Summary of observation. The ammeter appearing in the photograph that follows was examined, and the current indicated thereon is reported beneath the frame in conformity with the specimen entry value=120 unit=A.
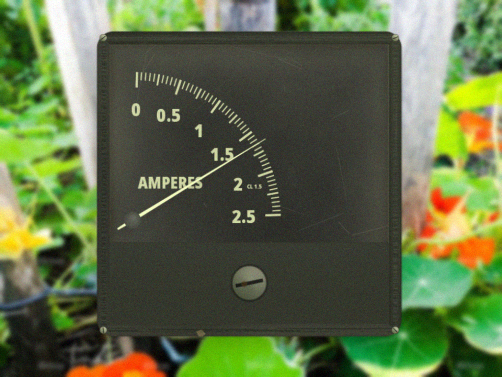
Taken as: value=1.65 unit=A
